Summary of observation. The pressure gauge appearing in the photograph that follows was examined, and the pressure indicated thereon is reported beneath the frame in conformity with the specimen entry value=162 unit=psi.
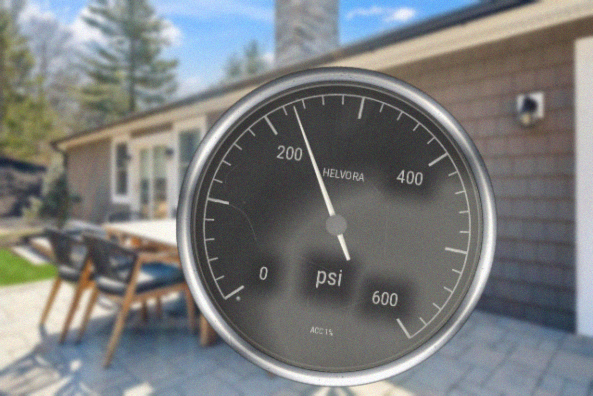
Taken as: value=230 unit=psi
